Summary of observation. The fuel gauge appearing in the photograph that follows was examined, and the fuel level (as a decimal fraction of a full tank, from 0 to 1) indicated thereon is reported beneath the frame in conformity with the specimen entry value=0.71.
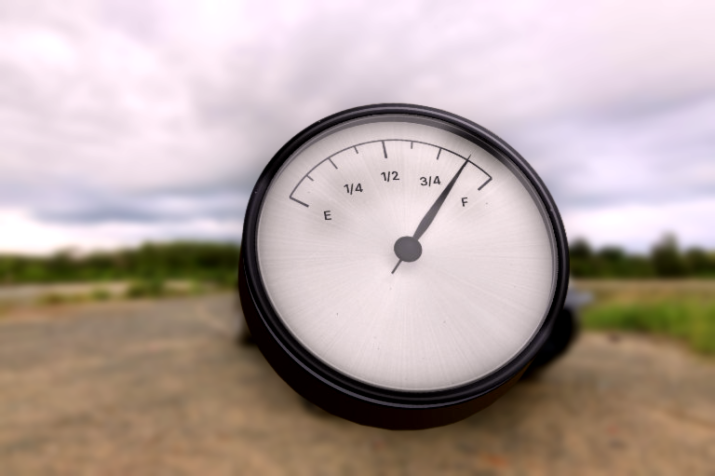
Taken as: value=0.875
